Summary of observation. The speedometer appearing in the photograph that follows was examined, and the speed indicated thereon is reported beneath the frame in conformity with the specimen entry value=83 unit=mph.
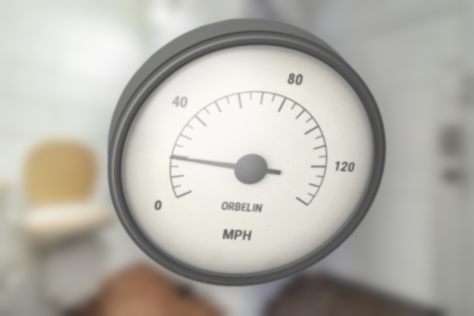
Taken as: value=20 unit=mph
